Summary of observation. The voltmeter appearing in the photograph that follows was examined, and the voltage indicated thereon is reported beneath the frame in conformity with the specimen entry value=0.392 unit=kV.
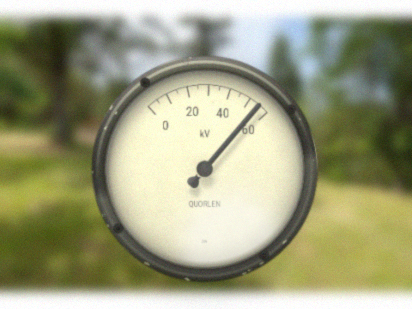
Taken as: value=55 unit=kV
